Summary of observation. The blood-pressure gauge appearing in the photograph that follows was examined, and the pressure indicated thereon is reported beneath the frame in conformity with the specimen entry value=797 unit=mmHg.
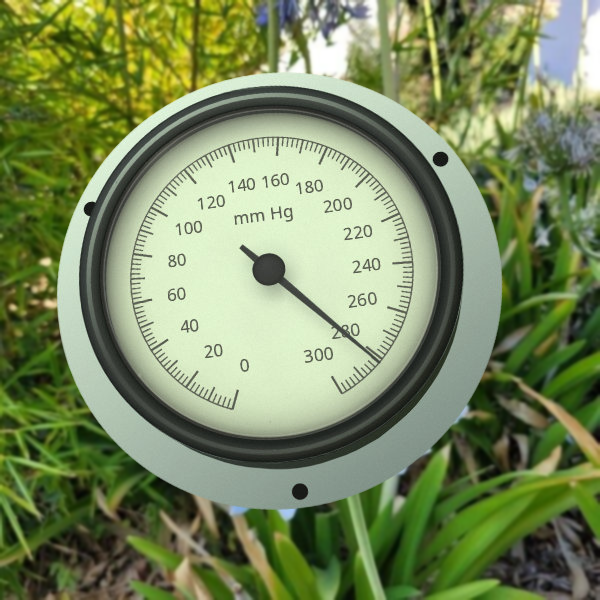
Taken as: value=282 unit=mmHg
